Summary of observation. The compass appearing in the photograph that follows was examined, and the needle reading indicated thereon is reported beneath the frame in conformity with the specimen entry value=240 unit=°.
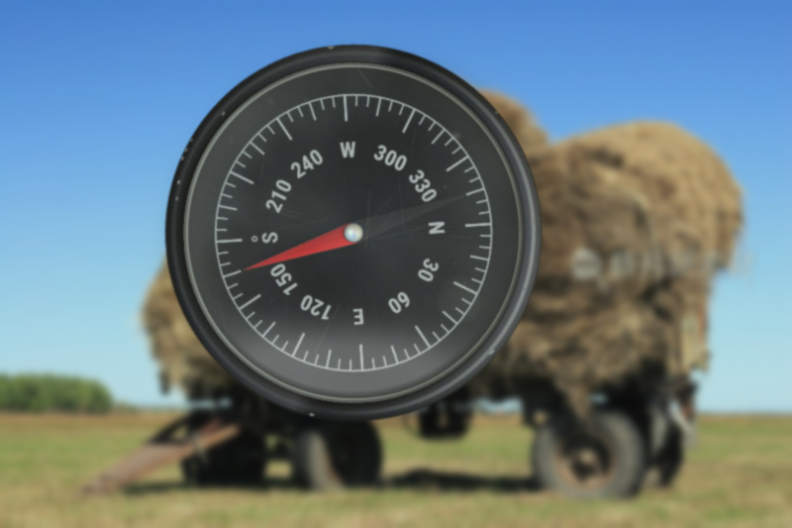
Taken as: value=165 unit=°
